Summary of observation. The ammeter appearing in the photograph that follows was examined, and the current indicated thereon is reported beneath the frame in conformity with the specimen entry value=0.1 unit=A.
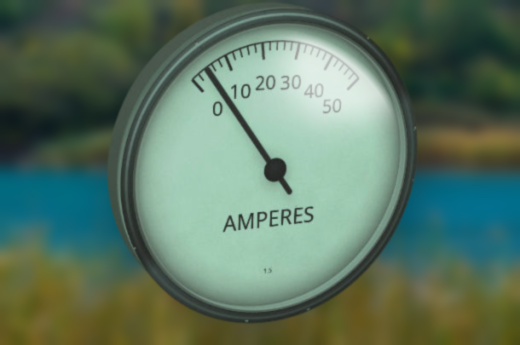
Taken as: value=4 unit=A
